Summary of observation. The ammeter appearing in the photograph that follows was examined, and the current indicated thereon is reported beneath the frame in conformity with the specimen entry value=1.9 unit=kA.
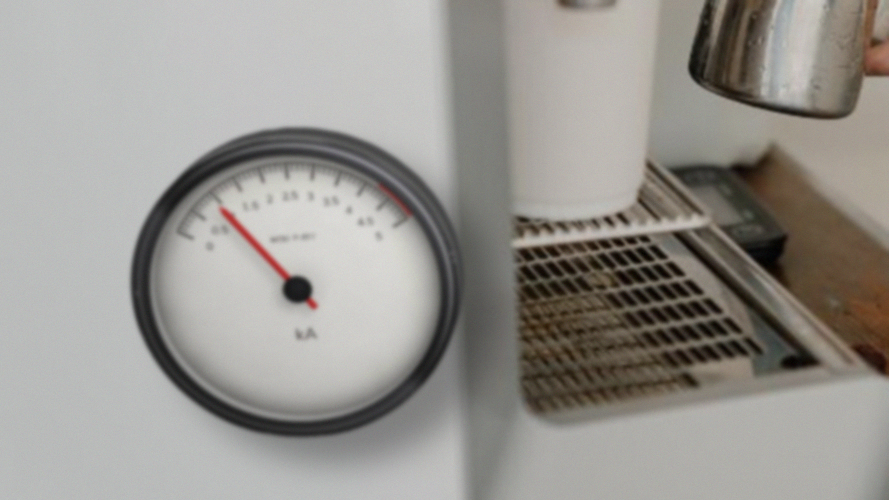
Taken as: value=1 unit=kA
